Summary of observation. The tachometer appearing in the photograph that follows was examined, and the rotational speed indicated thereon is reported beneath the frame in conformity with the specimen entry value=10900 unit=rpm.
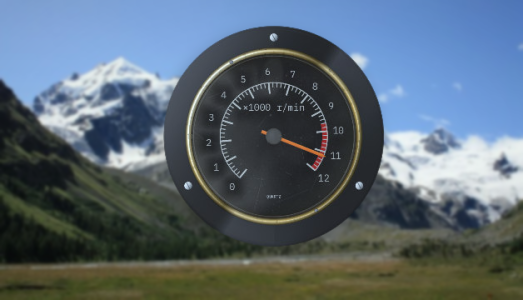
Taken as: value=11200 unit=rpm
